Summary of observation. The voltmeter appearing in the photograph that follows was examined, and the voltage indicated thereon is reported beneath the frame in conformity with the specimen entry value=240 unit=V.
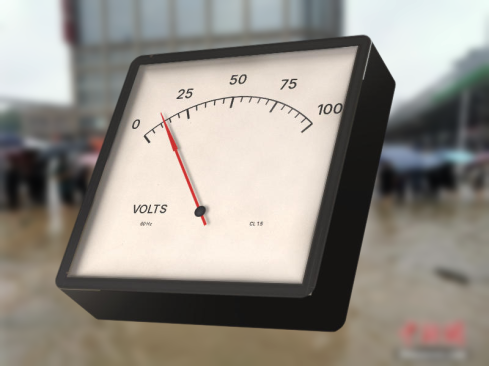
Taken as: value=12.5 unit=V
